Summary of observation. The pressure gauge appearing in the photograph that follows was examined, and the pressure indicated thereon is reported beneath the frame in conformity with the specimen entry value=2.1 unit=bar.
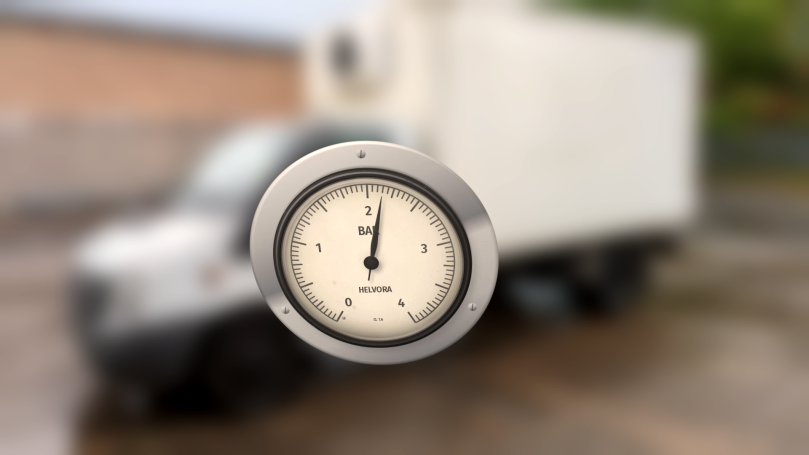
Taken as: value=2.15 unit=bar
